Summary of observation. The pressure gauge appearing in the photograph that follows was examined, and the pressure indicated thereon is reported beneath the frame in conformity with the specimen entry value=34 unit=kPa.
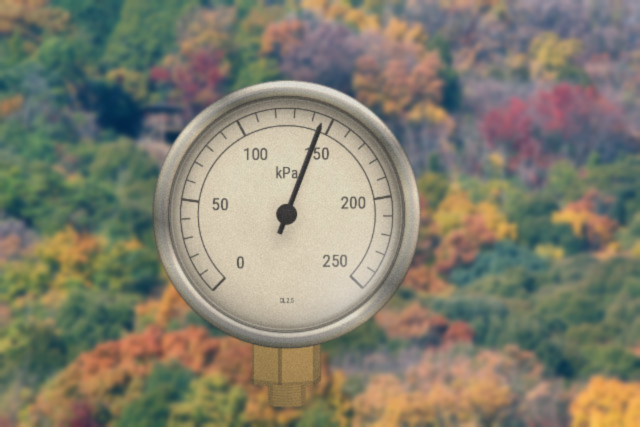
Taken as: value=145 unit=kPa
